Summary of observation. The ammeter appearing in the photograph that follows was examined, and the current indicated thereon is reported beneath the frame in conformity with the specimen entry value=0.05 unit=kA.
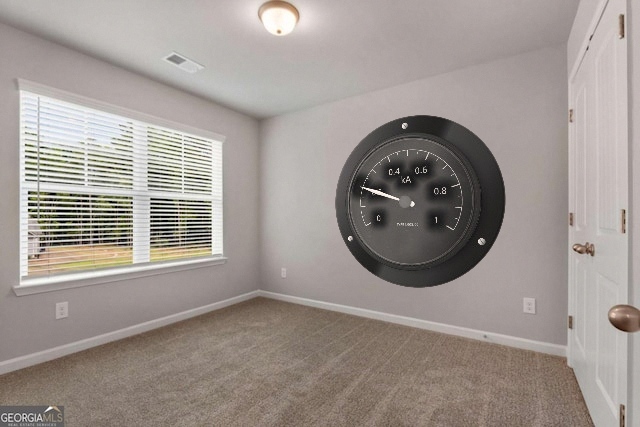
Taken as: value=0.2 unit=kA
